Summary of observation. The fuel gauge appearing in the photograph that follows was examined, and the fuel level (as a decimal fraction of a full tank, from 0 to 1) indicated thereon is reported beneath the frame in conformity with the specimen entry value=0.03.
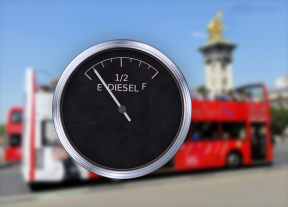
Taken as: value=0.125
